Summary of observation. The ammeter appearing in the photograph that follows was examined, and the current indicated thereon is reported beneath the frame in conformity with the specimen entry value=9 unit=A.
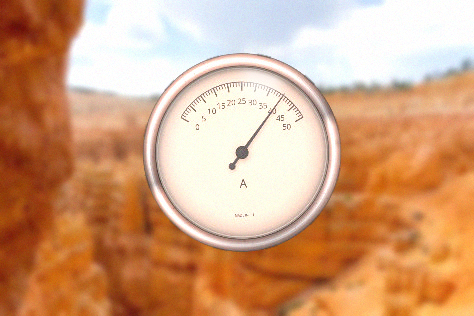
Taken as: value=40 unit=A
